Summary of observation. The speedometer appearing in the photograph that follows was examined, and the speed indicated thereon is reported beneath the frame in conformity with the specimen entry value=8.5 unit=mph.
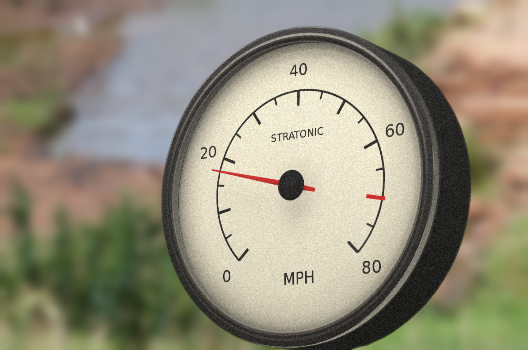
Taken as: value=17.5 unit=mph
